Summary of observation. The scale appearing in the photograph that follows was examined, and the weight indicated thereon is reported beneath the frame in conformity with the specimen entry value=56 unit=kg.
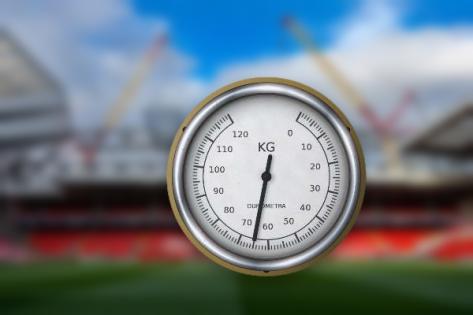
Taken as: value=65 unit=kg
